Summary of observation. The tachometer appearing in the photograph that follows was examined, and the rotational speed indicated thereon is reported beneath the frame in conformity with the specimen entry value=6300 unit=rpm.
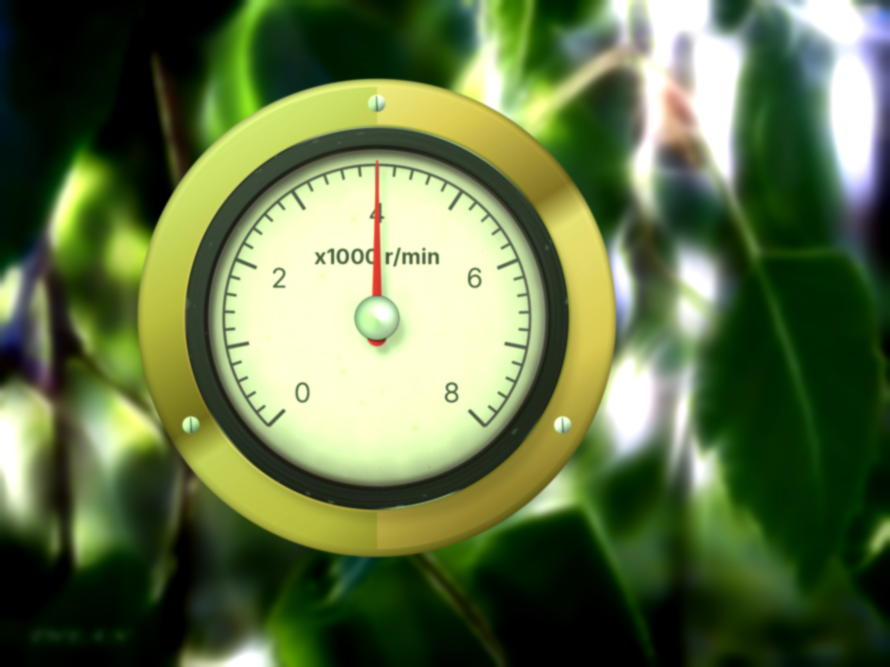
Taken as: value=4000 unit=rpm
